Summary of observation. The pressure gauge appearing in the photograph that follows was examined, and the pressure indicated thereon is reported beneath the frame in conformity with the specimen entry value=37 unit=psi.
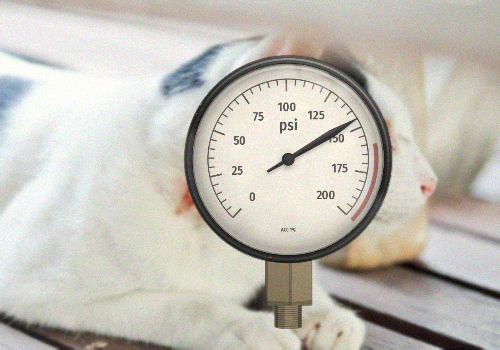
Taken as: value=145 unit=psi
